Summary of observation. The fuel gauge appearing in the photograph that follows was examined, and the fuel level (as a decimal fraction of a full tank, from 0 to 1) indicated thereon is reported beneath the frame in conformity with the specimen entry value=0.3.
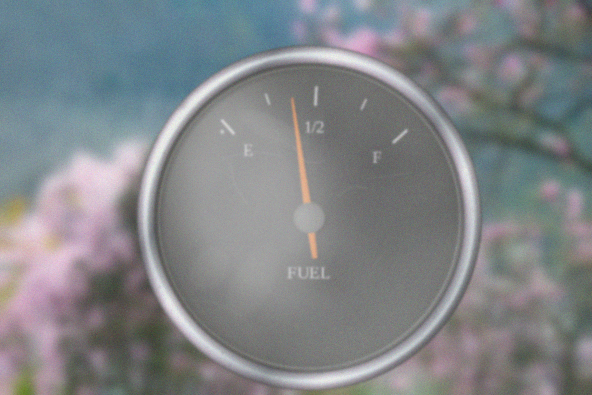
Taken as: value=0.375
